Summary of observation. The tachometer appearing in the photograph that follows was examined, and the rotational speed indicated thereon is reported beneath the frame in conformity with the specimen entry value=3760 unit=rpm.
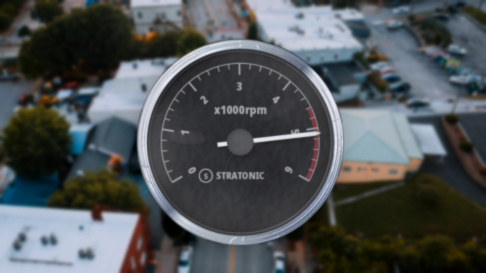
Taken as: value=5100 unit=rpm
